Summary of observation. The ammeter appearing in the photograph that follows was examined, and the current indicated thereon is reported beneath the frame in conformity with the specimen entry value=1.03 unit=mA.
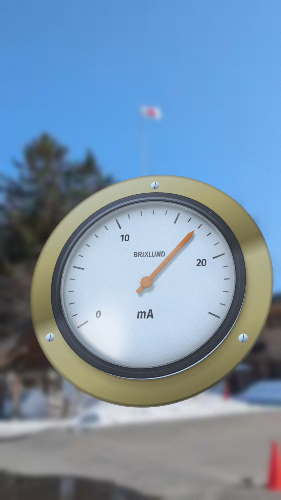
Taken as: value=17 unit=mA
